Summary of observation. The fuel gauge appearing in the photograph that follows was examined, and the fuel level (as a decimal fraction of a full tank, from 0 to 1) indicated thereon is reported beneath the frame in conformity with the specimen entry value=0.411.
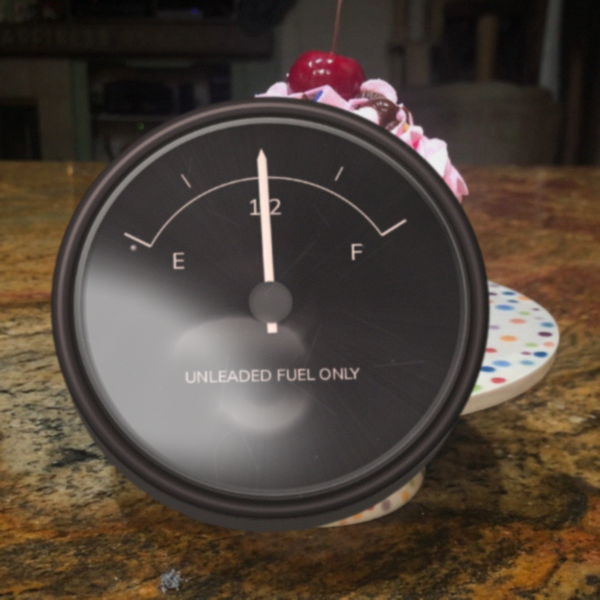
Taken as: value=0.5
